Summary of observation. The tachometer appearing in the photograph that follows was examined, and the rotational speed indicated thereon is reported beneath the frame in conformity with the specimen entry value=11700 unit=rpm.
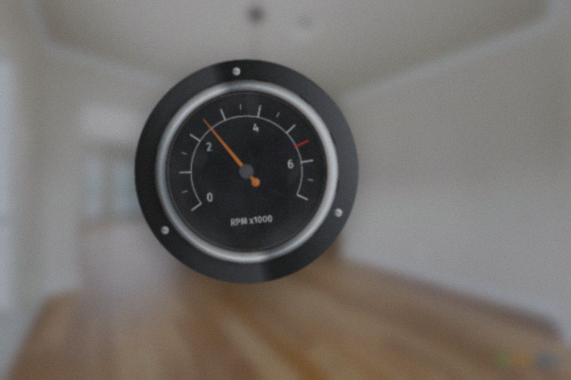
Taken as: value=2500 unit=rpm
